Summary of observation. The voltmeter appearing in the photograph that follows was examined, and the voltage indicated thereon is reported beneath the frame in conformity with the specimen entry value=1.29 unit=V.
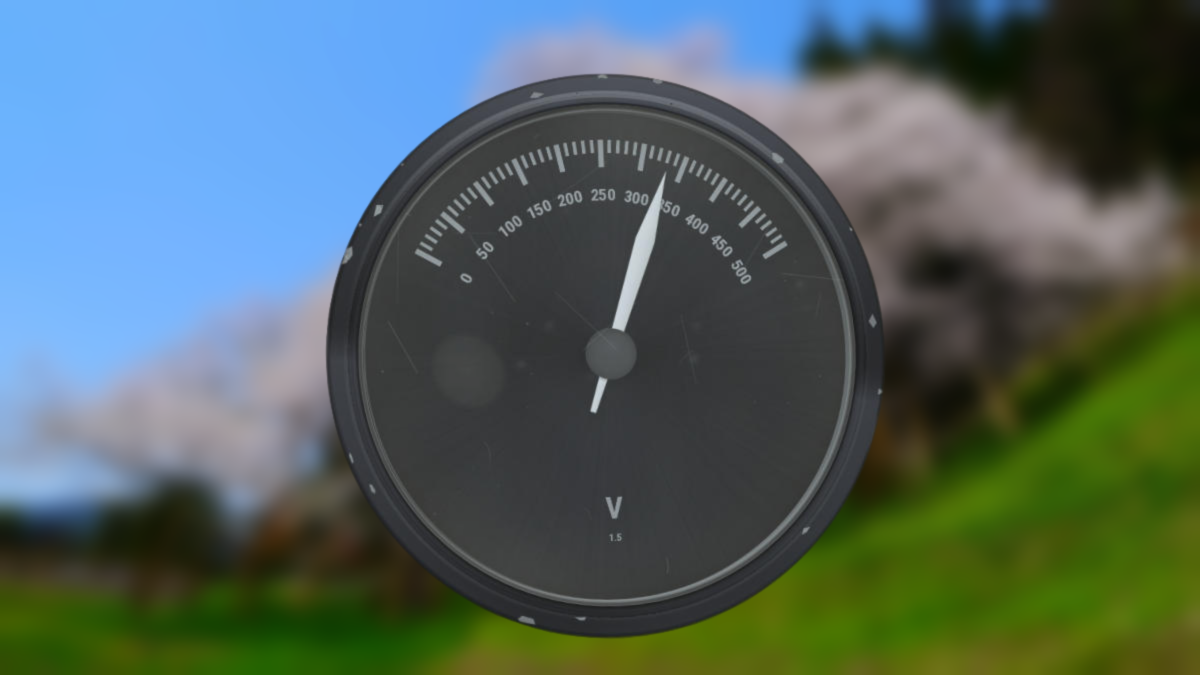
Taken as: value=330 unit=V
